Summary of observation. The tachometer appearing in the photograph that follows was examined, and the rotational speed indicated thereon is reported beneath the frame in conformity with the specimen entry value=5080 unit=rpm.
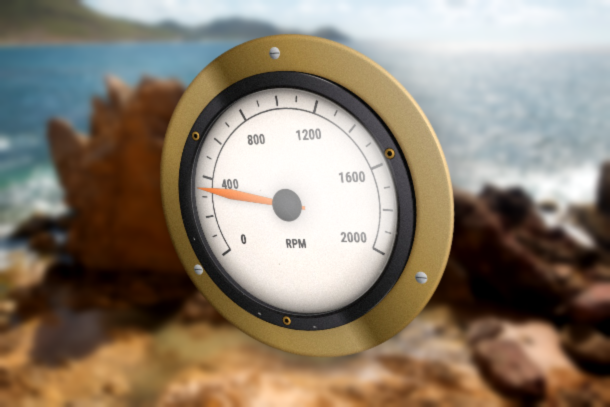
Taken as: value=350 unit=rpm
